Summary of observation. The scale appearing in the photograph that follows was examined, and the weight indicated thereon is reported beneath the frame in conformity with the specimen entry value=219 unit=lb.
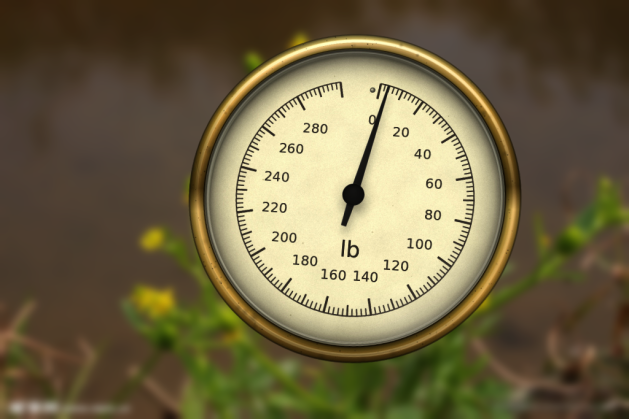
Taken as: value=4 unit=lb
